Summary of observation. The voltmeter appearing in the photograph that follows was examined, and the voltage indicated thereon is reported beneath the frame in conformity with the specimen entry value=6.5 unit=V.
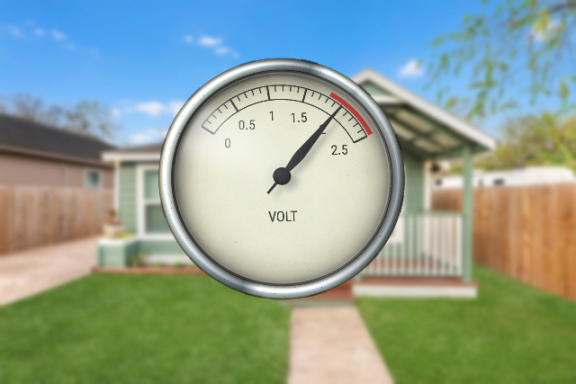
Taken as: value=2 unit=V
